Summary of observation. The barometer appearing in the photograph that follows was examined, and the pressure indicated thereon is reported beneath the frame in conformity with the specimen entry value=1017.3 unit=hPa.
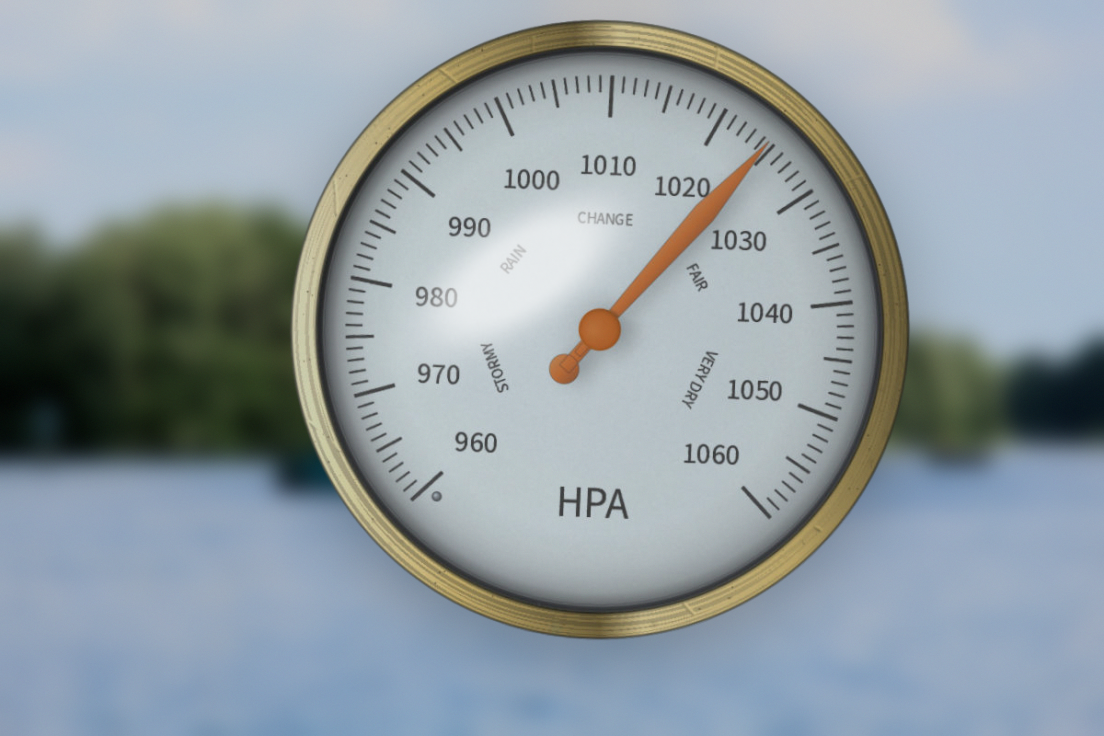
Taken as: value=1024.5 unit=hPa
